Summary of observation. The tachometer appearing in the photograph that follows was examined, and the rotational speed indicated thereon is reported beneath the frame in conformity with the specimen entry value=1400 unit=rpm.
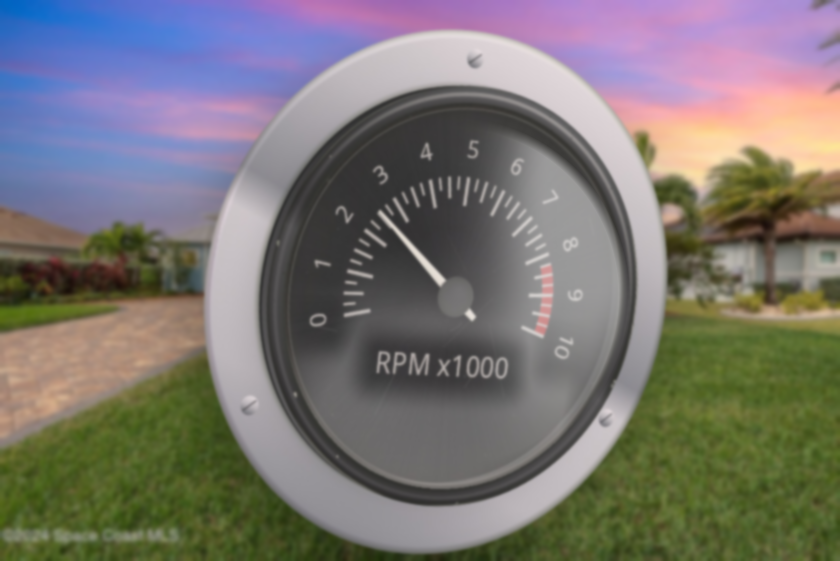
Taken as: value=2500 unit=rpm
